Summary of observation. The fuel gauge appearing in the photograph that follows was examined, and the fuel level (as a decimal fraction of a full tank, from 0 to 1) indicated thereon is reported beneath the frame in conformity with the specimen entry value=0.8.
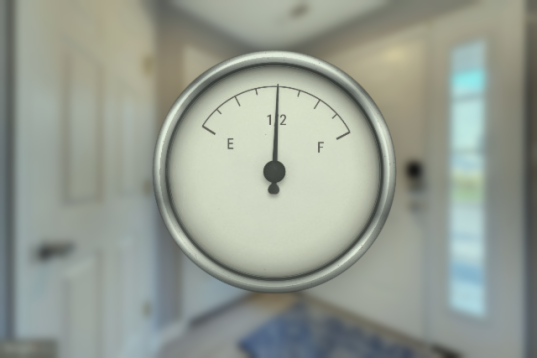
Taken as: value=0.5
